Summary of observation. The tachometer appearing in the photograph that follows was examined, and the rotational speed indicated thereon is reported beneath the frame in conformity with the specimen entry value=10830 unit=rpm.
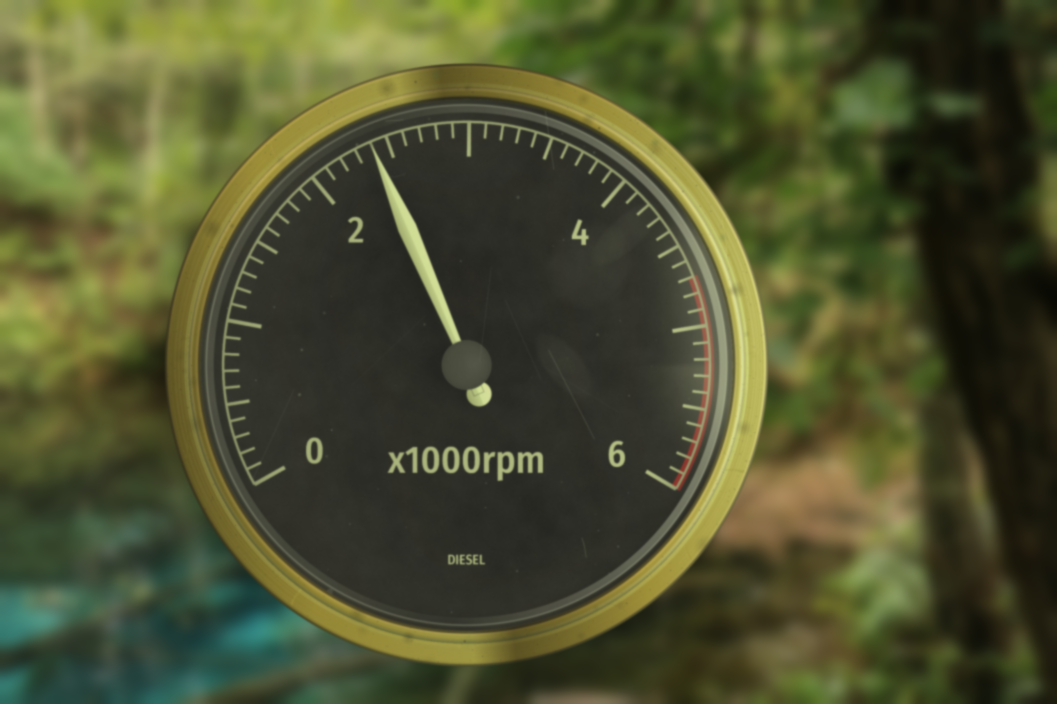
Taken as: value=2400 unit=rpm
